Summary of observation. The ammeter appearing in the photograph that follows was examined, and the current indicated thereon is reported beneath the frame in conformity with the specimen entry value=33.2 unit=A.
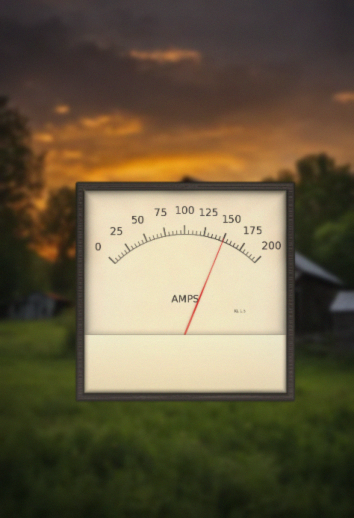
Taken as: value=150 unit=A
